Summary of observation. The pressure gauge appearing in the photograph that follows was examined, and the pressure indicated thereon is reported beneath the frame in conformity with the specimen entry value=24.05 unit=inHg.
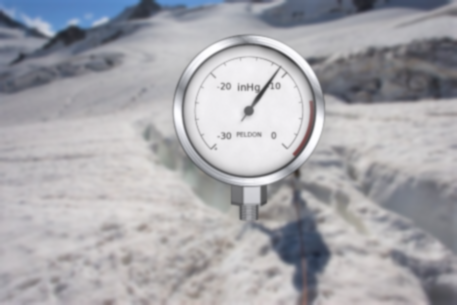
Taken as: value=-11 unit=inHg
